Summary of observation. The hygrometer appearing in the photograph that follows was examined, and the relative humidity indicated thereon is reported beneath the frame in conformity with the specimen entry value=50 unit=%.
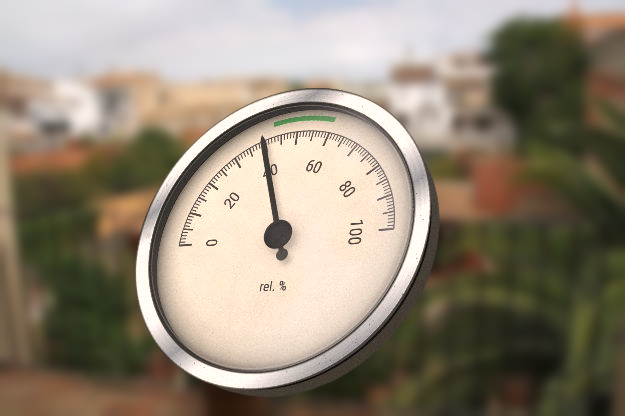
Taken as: value=40 unit=%
